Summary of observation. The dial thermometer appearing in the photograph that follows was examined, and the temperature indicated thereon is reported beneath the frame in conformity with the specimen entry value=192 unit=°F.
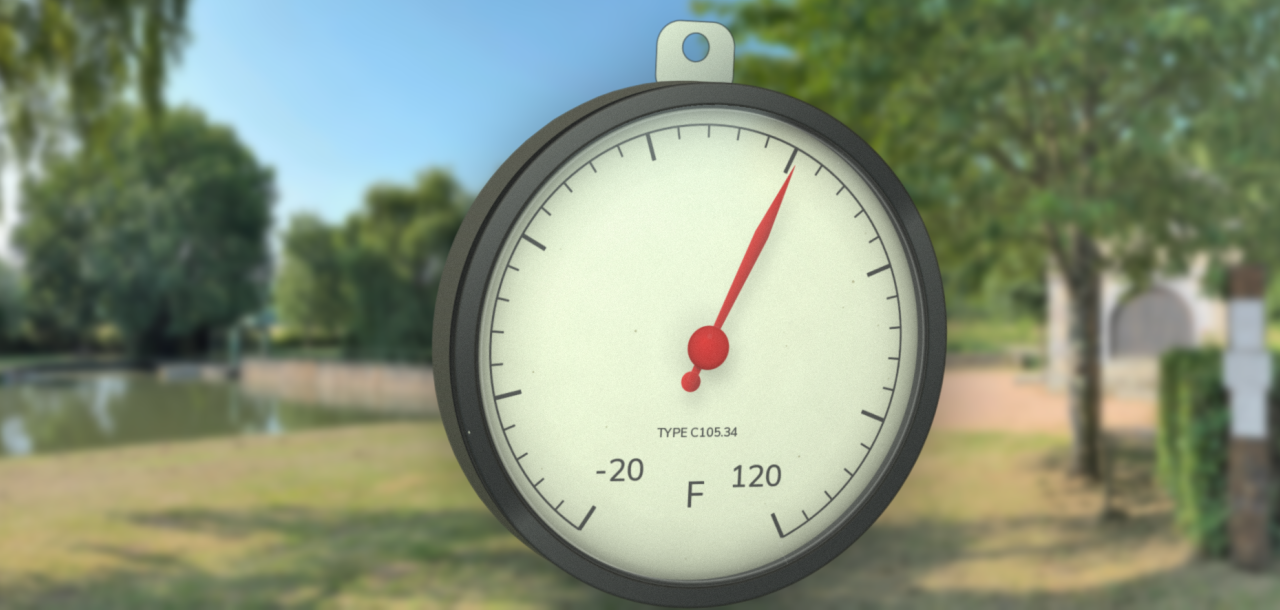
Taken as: value=60 unit=°F
